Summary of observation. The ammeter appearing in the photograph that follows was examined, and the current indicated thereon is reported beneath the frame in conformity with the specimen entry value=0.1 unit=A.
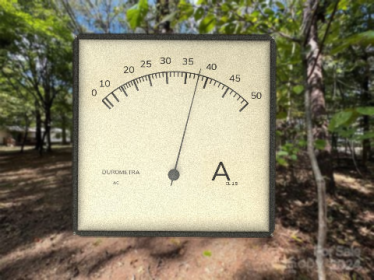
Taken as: value=38 unit=A
